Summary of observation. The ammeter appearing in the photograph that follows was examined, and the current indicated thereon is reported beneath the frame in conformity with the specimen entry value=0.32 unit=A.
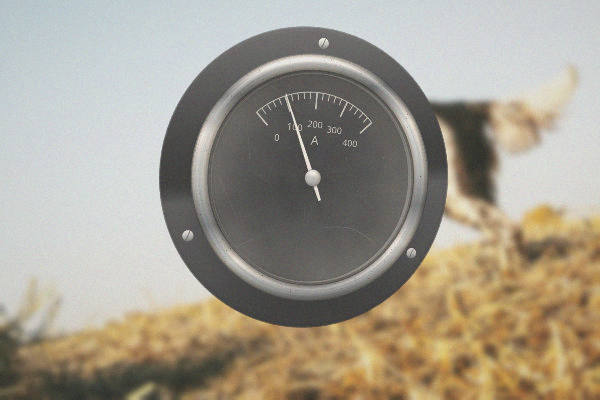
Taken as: value=100 unit=A
